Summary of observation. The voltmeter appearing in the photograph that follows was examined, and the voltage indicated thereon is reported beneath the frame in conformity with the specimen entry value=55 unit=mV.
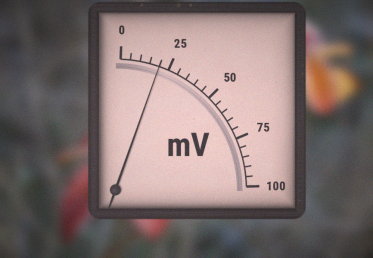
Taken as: value=20 unit=mV
